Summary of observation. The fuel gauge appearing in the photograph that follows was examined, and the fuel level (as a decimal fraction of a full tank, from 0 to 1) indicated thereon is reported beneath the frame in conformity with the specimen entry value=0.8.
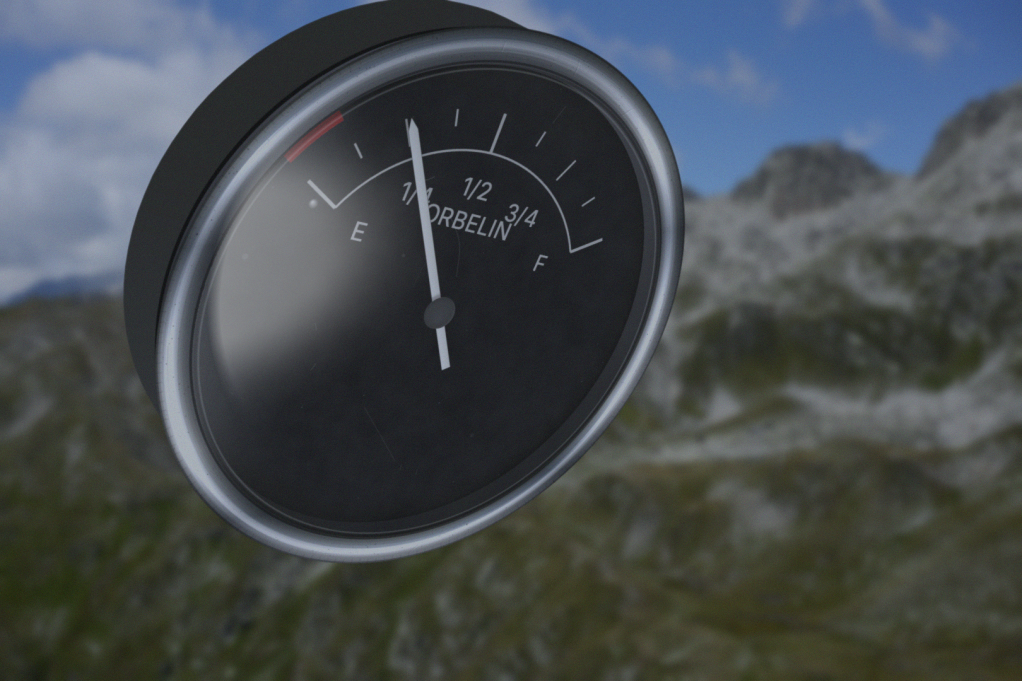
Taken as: value=0.25
